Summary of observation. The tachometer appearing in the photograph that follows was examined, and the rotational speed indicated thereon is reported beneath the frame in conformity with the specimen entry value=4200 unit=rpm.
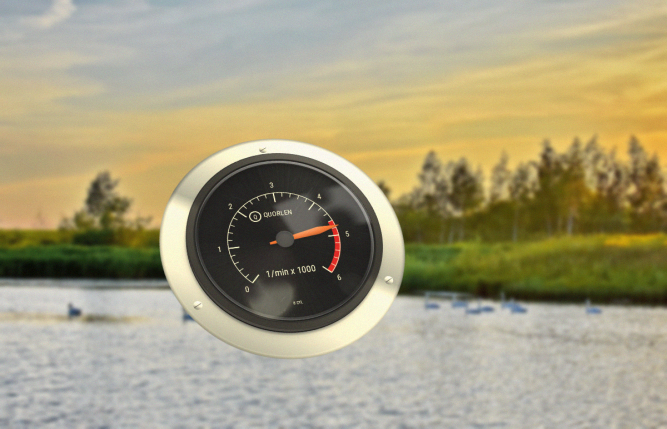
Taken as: value=4800 unit=rpm
